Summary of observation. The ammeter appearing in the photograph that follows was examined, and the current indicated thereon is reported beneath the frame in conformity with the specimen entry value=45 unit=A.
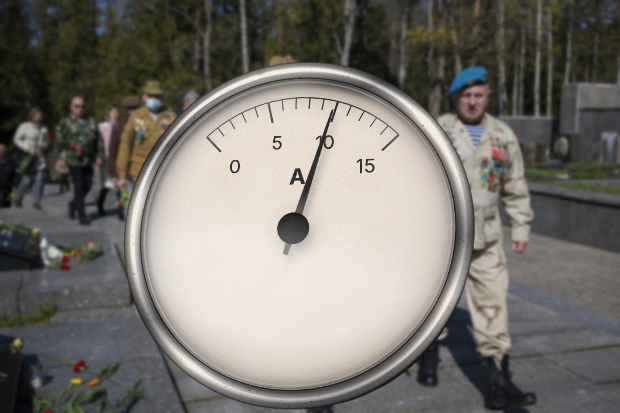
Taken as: value=10 unit=A
